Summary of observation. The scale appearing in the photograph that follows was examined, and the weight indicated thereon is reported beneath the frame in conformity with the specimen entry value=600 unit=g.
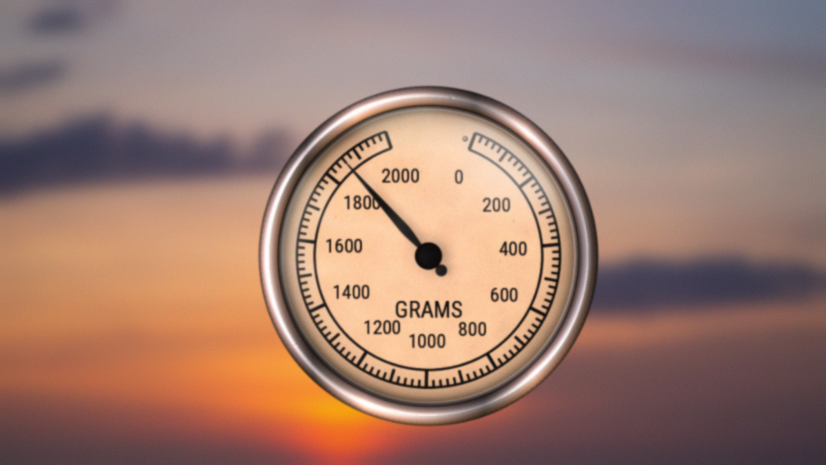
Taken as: value=1860 unit=g
